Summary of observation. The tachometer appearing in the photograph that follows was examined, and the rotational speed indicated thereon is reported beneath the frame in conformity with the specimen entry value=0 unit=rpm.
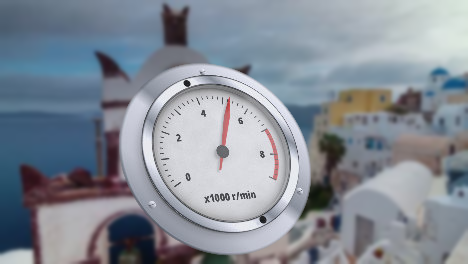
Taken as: value=5200 unit=rpm
